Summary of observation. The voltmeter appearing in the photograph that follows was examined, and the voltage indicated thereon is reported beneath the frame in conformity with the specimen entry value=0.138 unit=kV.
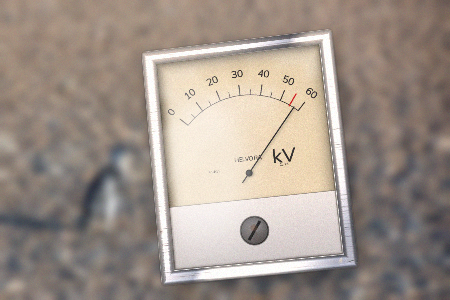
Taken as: value=57.5 unit=kV
